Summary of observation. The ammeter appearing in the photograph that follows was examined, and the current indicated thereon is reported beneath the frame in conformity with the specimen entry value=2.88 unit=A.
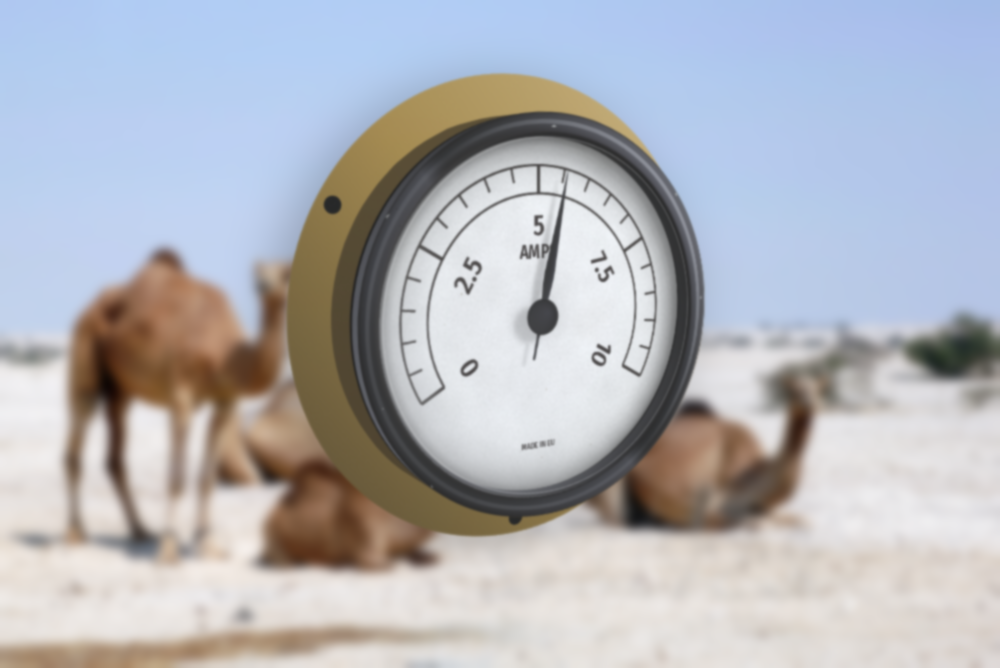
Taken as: value=5.5 unit=A
